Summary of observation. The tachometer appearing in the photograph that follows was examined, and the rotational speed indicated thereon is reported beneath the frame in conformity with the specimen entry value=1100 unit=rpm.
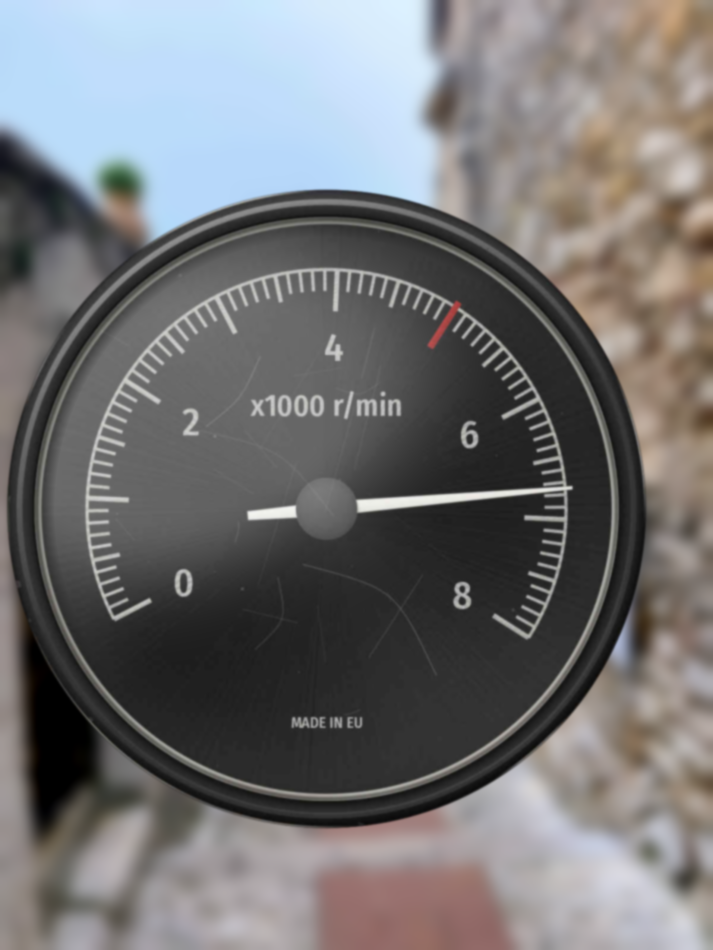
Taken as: value=6750 unit=rpm
